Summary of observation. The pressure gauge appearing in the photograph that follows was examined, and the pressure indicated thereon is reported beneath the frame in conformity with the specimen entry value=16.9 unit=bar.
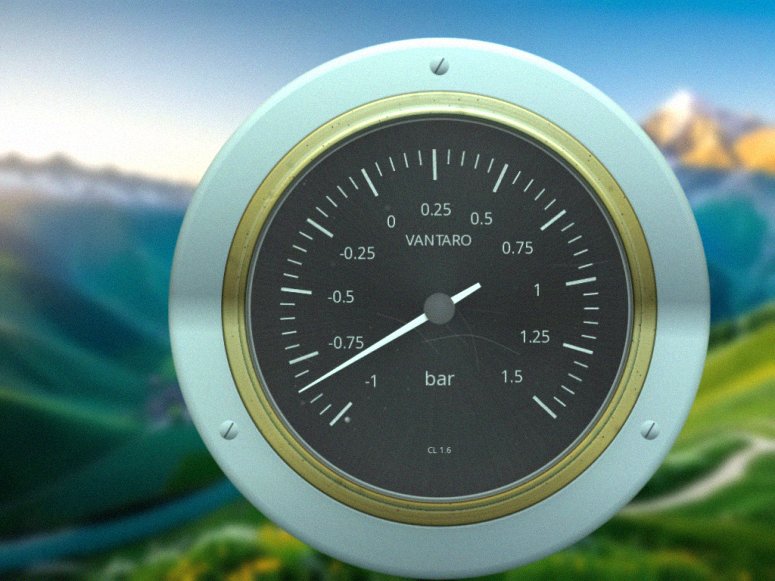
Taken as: value=-0.85 unit=bar
